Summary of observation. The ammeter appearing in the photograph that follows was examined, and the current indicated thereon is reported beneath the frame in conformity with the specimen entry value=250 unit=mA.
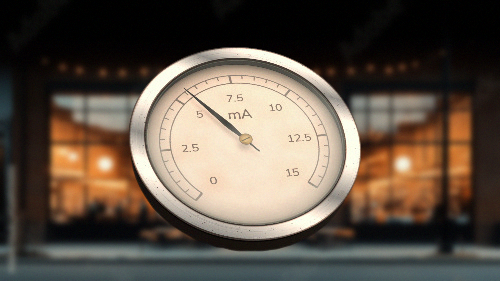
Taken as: value=5.5 unit=mA
